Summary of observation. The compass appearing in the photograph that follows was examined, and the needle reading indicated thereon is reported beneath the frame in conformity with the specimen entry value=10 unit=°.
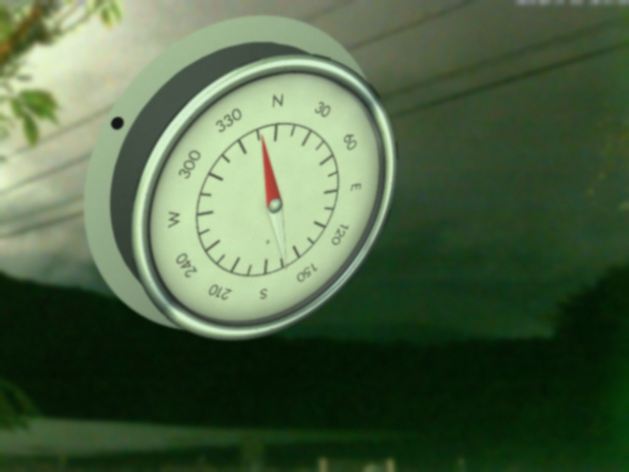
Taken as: value=345 unit=°
